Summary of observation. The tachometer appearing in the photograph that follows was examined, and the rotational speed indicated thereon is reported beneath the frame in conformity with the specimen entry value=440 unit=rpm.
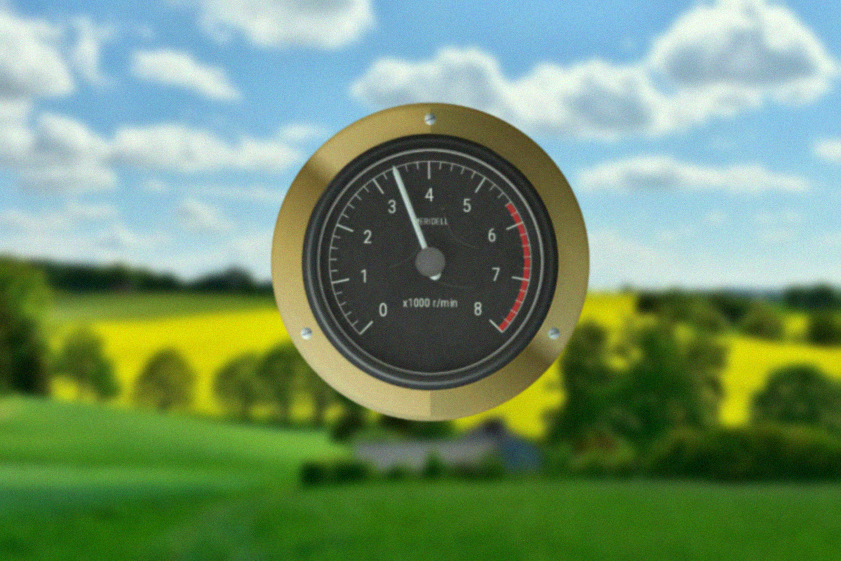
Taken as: value=3400 unit=rpm
